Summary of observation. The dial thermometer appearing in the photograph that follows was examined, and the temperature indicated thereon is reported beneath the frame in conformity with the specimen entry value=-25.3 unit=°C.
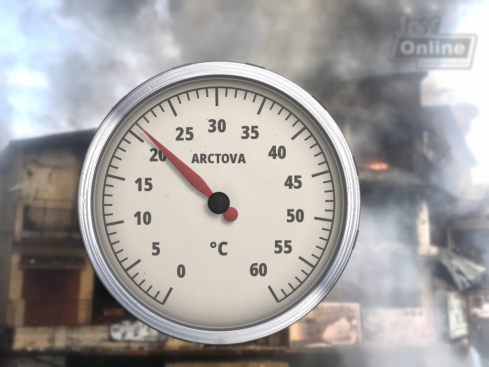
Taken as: value=21 unit=°C
